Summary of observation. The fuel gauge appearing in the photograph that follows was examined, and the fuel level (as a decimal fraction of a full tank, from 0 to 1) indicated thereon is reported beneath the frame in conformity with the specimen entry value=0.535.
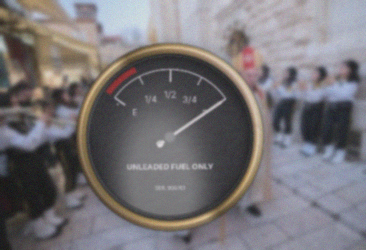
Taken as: value=1
